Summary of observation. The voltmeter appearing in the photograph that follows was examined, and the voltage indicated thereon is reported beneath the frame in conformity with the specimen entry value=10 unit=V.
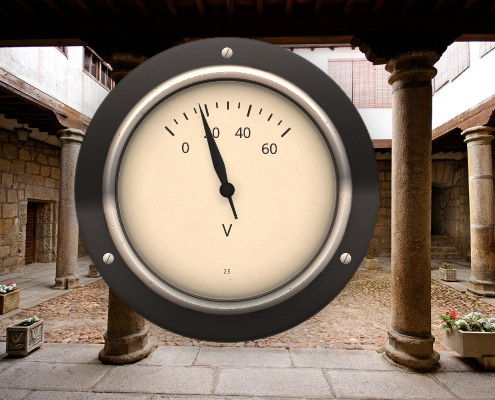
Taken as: value=17.5 unit=V
